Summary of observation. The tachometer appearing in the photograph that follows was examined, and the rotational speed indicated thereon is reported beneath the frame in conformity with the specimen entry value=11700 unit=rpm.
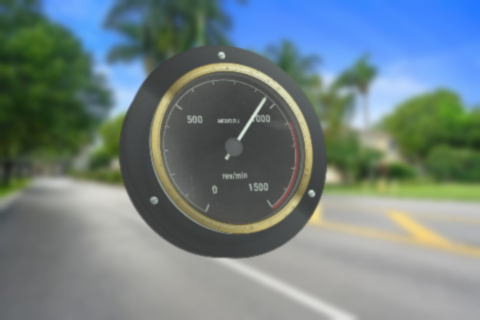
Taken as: value=950 unit=rpm
